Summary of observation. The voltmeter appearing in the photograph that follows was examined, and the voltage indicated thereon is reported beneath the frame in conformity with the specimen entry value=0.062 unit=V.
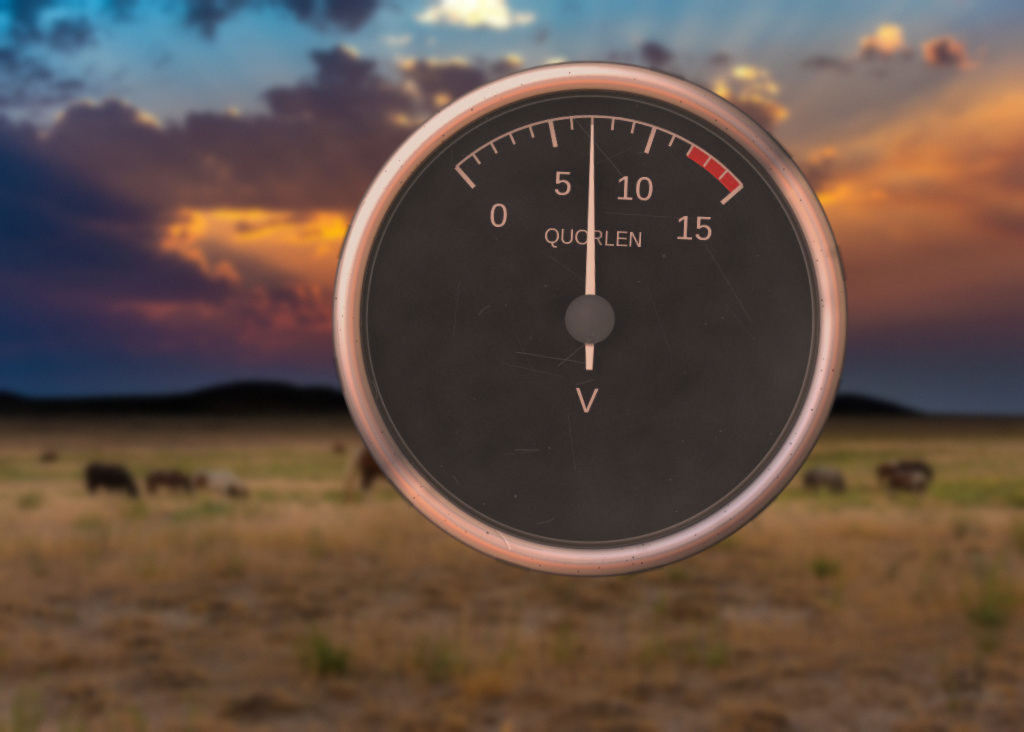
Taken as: value=7 unit=V
